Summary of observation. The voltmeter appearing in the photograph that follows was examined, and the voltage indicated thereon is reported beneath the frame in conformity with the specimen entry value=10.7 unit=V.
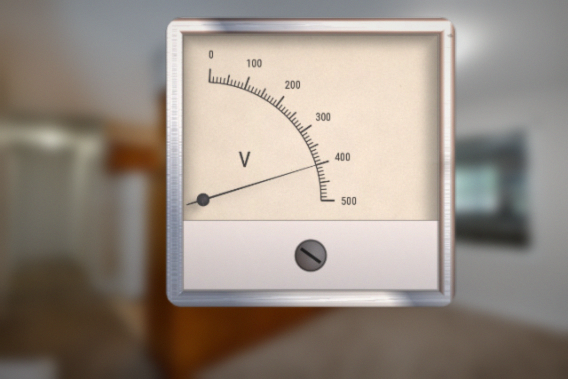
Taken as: value=400 unit=V
